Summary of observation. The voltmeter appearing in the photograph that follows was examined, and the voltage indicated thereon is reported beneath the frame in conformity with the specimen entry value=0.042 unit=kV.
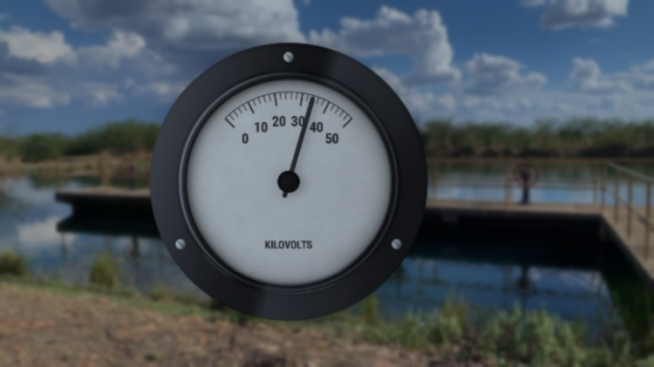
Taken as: value=34 unit=kV
